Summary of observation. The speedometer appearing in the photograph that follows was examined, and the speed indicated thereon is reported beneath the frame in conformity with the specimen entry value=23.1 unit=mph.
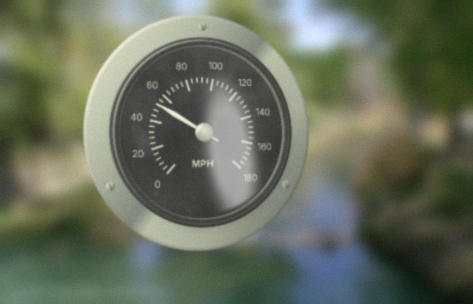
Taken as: value=52 unit=mph
